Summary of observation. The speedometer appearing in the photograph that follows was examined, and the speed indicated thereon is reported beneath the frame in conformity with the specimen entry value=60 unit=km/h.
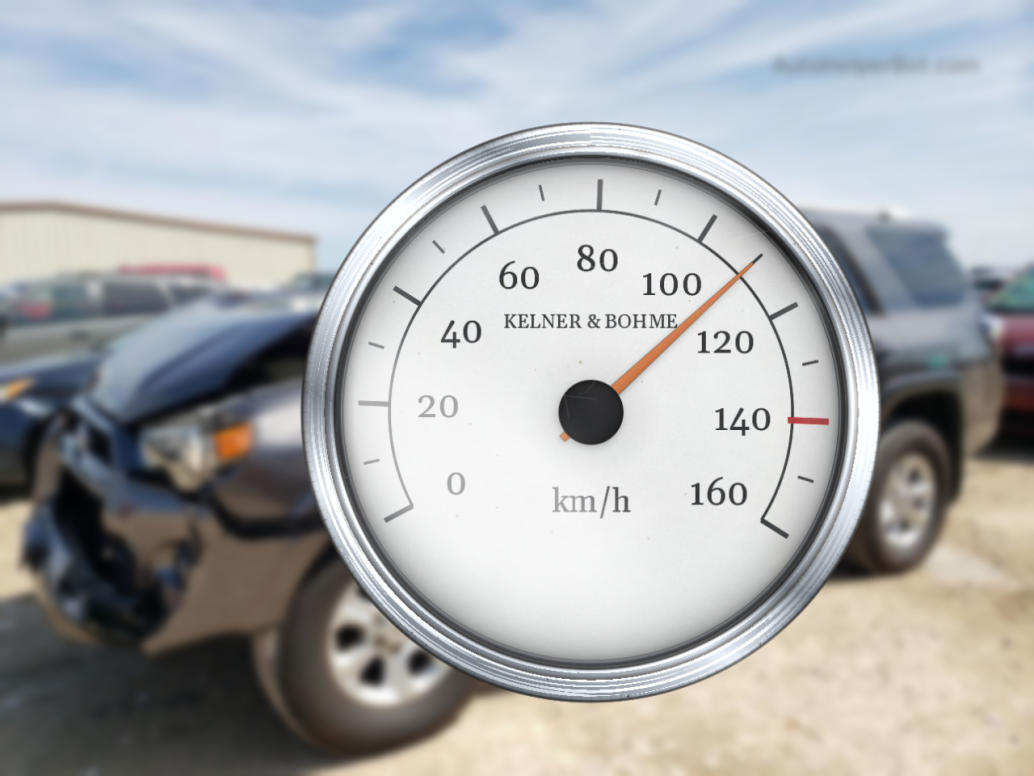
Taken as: value=110 unit=km/h
